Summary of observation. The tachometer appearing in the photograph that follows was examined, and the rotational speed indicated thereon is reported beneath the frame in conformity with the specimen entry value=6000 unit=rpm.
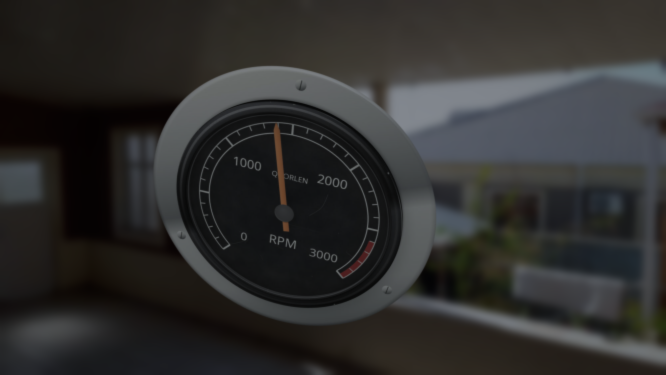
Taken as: value=1400 unit=rpm
